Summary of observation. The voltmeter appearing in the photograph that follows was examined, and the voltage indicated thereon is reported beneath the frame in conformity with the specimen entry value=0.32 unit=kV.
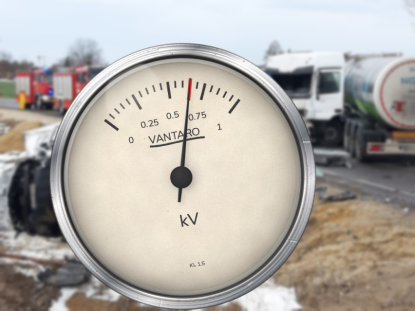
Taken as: value=0.65 unit=kV
